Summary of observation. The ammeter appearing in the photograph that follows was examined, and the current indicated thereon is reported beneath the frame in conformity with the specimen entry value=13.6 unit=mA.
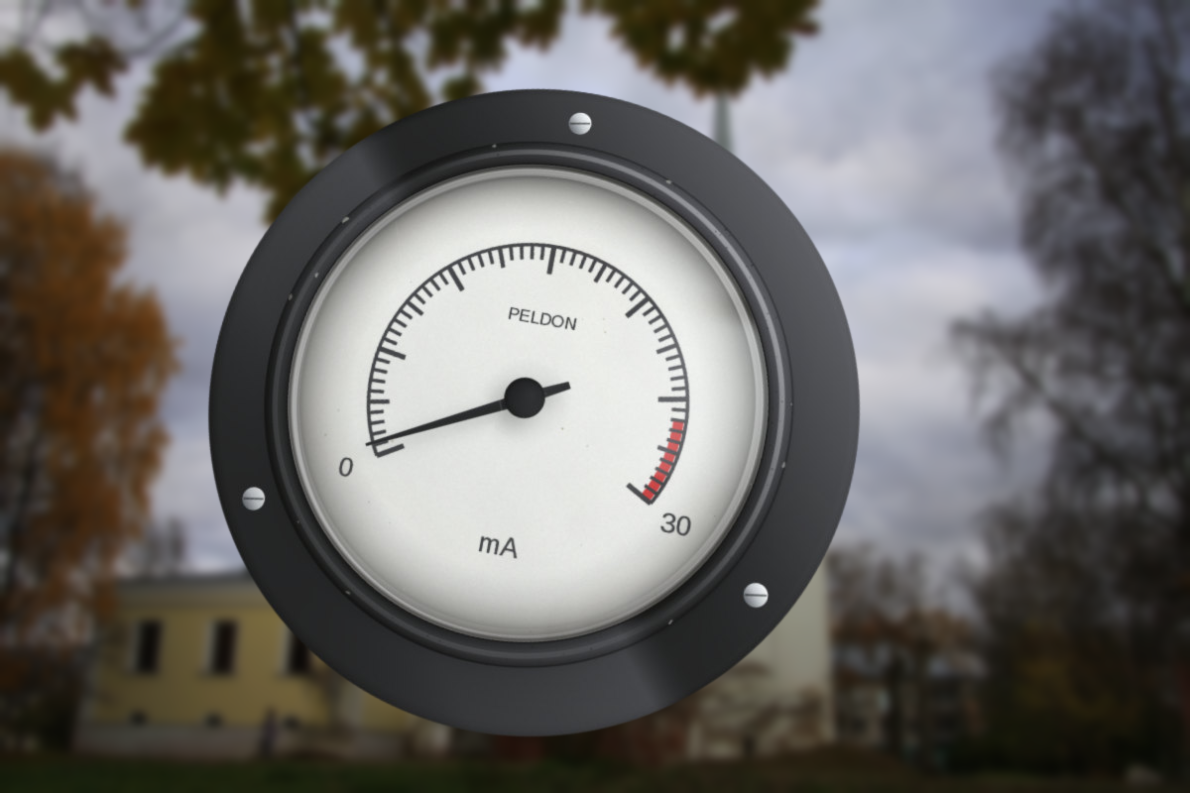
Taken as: value=0.5 unit=mA
